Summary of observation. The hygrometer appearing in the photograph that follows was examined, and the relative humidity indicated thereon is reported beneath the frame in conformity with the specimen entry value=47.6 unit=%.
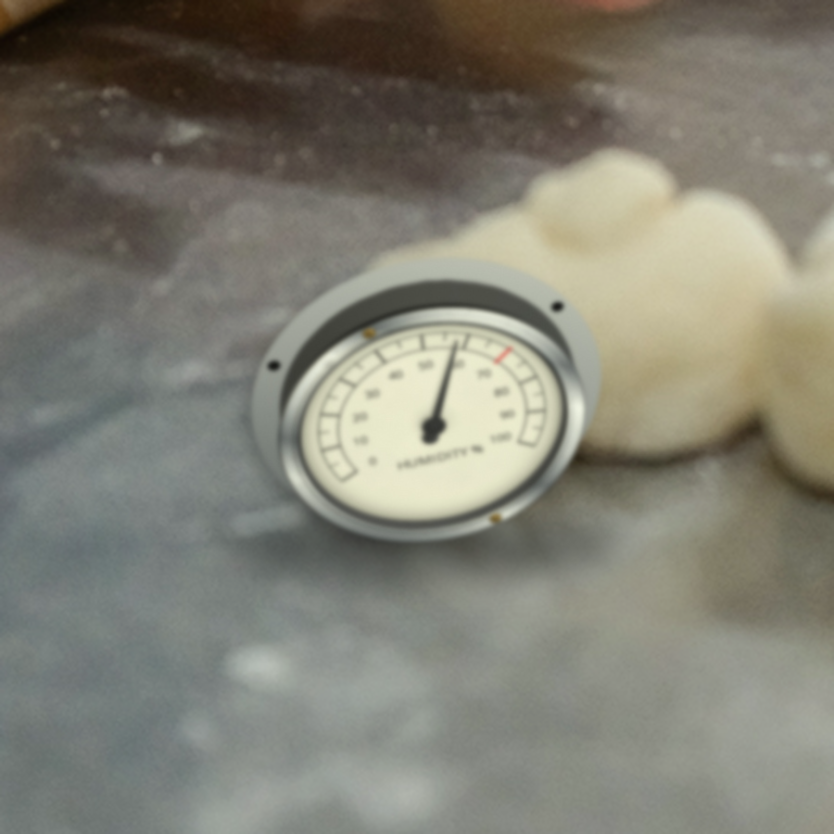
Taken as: value=57.5 unit=%
